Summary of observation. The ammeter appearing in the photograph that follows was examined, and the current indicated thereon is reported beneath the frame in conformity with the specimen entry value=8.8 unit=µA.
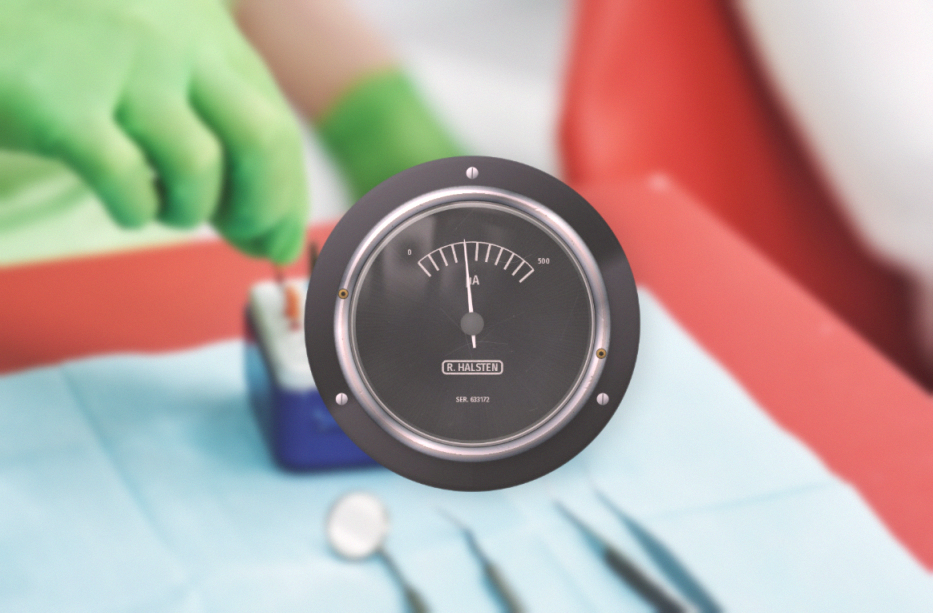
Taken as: value=200 unit=µA
